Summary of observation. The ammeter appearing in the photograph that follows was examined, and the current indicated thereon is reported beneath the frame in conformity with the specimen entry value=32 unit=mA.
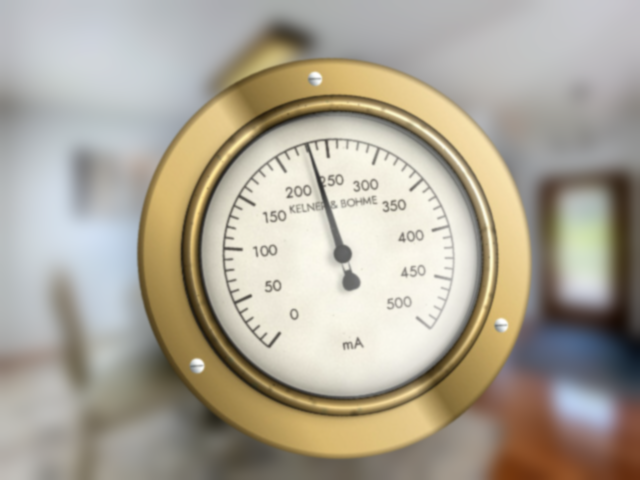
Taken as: value=230 unit=mA
